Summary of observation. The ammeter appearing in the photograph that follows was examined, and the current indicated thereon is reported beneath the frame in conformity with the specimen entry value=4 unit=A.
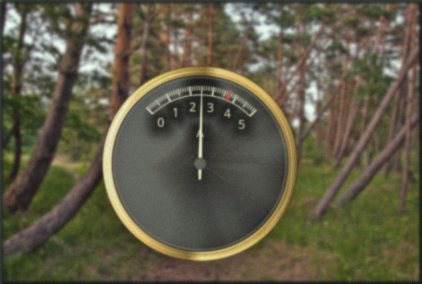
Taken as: value=2.5 unit=A
